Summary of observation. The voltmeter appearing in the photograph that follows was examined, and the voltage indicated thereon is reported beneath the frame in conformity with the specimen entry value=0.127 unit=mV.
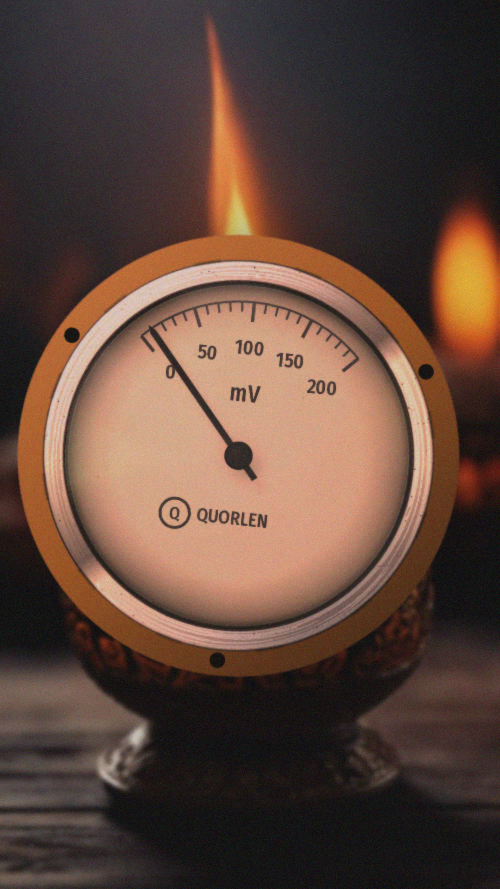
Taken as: value=10 unit=mV
